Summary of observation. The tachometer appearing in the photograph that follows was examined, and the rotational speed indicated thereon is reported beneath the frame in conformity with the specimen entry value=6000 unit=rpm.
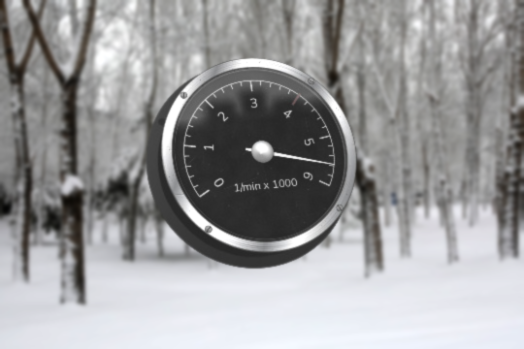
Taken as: value=5600 unit=rpm
